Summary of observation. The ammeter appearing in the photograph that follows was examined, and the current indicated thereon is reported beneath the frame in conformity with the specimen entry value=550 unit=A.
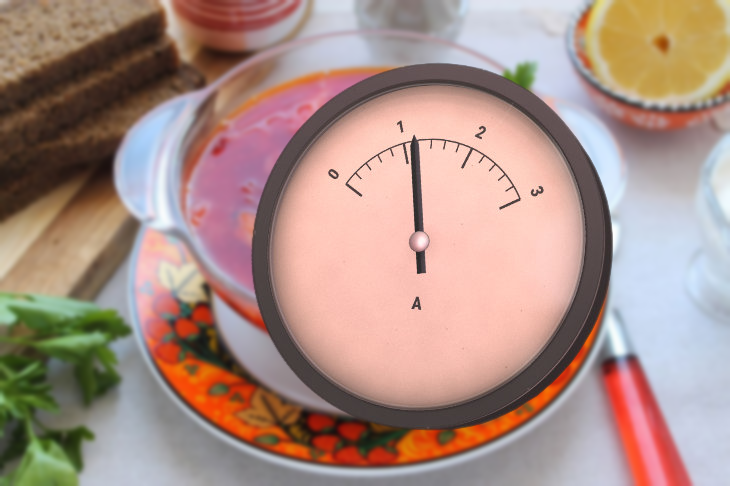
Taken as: value=1.2 unit=A
